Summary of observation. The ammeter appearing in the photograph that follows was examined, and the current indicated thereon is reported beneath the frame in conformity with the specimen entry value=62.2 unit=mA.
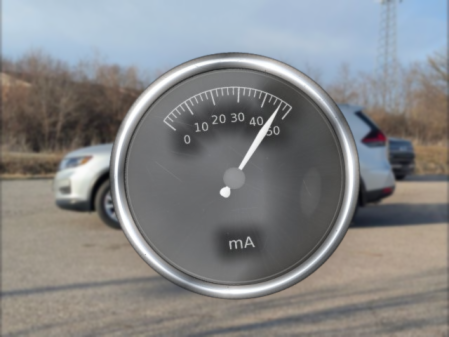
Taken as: value=46 unit=mA
